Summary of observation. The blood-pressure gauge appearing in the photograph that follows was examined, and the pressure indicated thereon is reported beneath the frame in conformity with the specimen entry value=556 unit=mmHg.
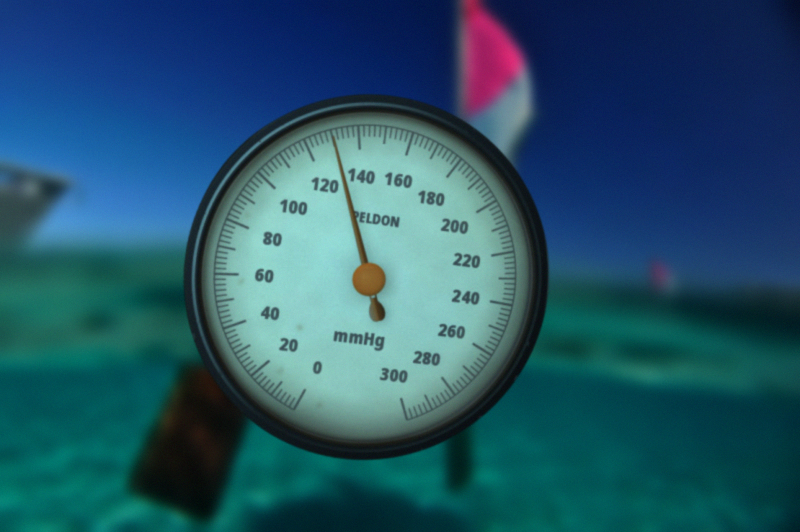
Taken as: value=130 unit=mmHg
